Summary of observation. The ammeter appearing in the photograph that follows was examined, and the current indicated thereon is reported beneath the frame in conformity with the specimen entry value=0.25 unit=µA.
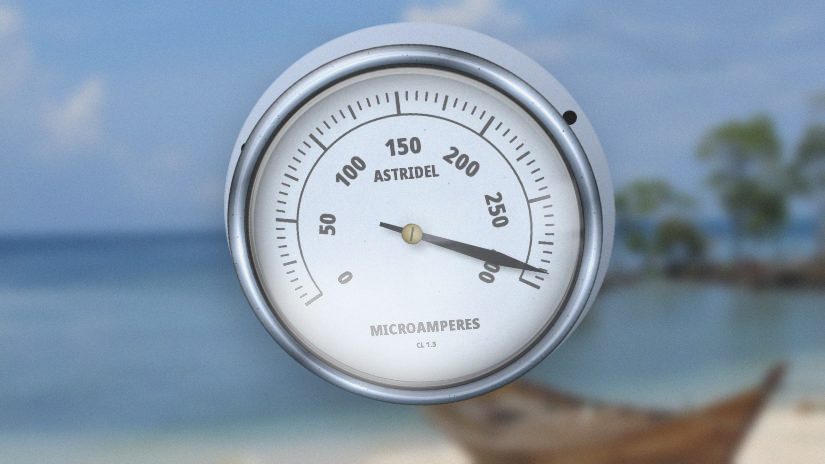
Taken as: value=290 unit=µA
